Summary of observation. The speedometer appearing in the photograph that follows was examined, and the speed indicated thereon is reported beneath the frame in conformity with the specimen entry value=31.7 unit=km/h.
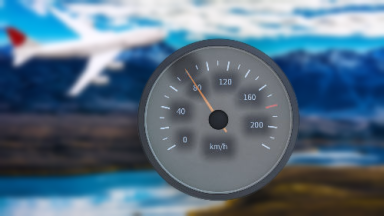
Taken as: value=80 unit=km/h
